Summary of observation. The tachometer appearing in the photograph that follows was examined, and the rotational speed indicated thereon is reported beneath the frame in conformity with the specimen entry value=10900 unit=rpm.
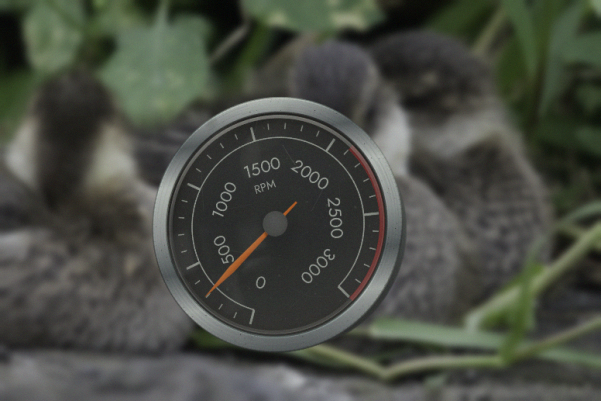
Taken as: value=300 unit=rpm
